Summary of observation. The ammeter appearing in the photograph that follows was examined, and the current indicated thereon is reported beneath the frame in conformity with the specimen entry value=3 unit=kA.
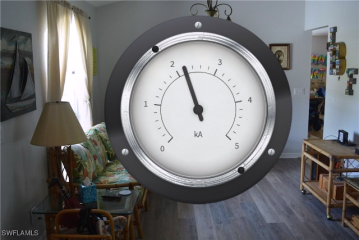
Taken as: value=2.2 unit=kA
